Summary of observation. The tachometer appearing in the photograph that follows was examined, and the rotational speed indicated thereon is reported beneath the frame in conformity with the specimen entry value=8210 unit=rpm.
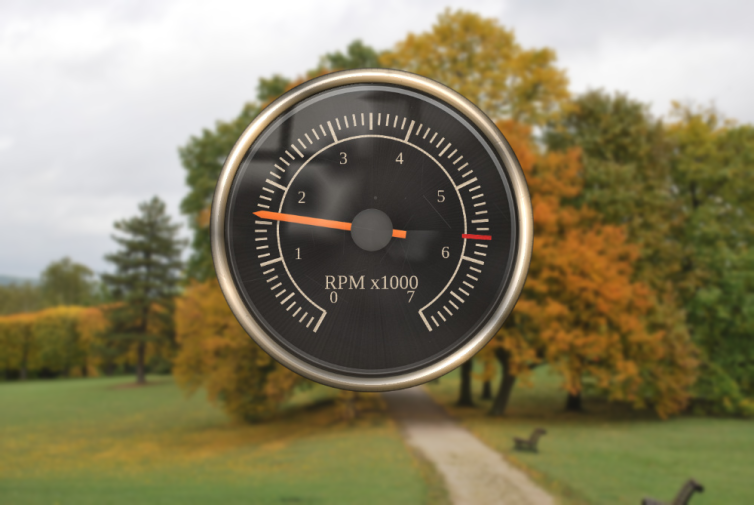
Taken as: value=1600 unit=rpm
